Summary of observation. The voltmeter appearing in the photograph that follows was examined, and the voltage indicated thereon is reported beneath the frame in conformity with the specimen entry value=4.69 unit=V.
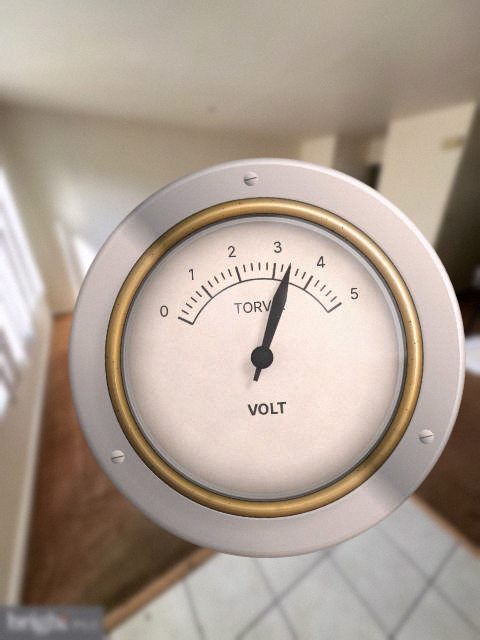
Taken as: value=3.4 unit=V
